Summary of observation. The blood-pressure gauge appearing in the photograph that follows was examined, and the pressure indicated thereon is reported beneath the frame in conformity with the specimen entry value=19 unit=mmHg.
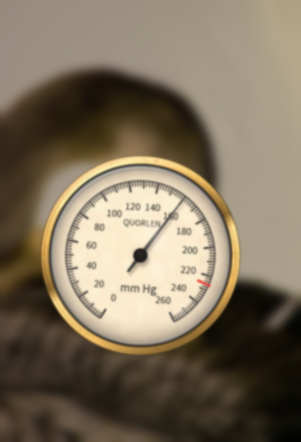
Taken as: value=160 unit=mmHg
